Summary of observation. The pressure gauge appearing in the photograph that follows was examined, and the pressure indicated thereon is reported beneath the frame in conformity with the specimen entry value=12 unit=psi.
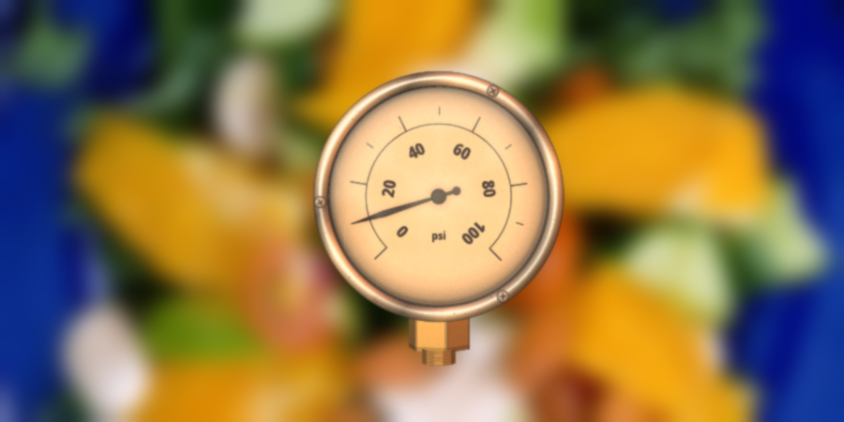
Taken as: value=10 unit=psi
